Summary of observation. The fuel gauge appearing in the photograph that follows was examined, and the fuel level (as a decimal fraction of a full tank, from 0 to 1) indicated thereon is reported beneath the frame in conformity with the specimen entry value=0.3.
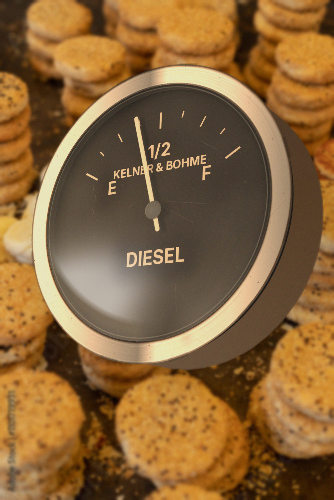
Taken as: value=0.375
